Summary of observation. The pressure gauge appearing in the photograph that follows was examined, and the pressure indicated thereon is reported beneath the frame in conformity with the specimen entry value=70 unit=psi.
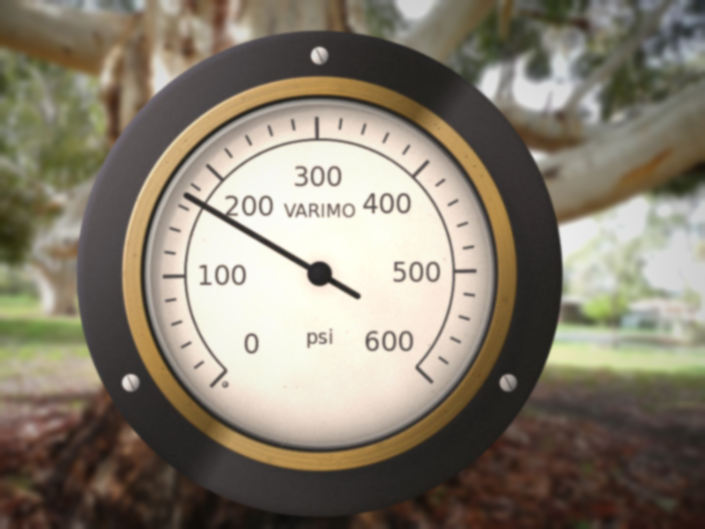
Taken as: value=170 unit=psi
